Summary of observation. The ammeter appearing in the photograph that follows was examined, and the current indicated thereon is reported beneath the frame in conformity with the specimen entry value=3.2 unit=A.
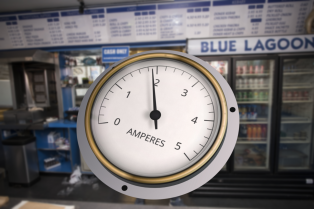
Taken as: value=1.9 unit=A
